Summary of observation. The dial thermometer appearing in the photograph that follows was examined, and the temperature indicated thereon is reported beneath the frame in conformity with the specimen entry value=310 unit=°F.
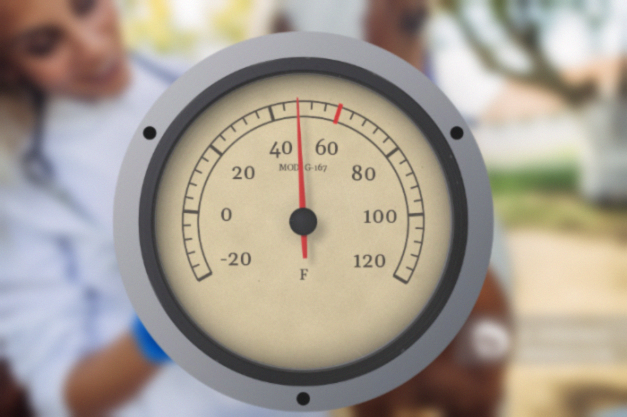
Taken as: value=48 unit=°F
